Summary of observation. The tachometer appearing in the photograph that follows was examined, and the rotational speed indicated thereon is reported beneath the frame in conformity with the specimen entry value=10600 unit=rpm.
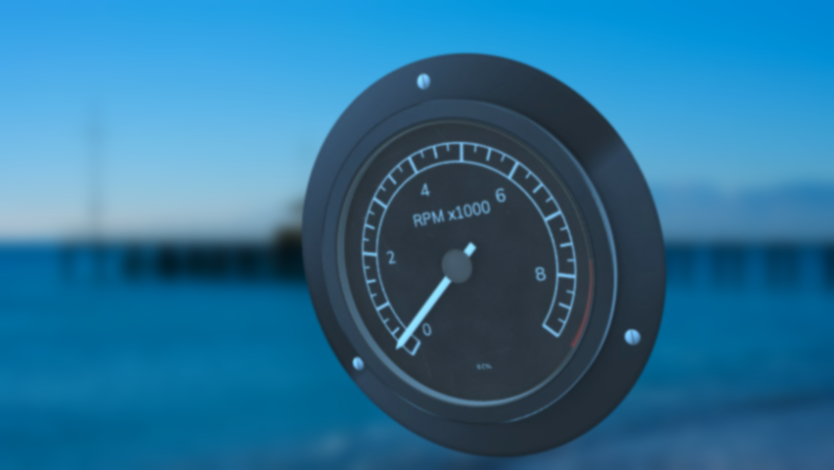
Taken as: value=250 unit=rpm
